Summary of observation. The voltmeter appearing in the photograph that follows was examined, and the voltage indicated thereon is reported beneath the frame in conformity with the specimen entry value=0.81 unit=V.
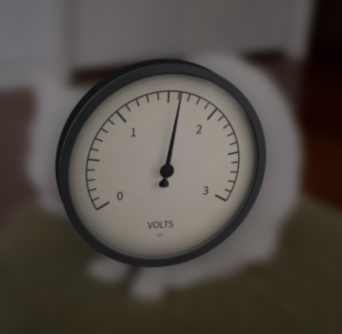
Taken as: value=1.6 unit=V
